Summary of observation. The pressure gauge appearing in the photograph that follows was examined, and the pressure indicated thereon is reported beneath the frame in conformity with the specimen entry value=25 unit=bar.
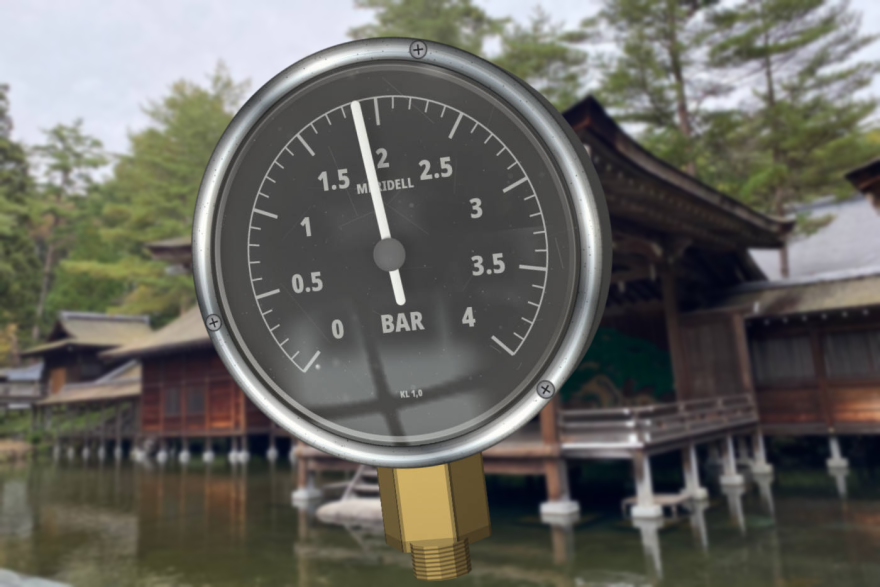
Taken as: value=1.9 unit=bar
